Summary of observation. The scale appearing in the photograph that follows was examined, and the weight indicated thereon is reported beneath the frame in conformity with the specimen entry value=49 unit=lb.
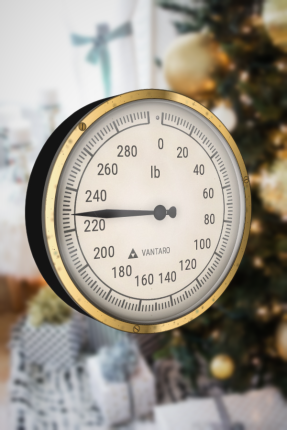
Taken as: value=228 unit=lb
